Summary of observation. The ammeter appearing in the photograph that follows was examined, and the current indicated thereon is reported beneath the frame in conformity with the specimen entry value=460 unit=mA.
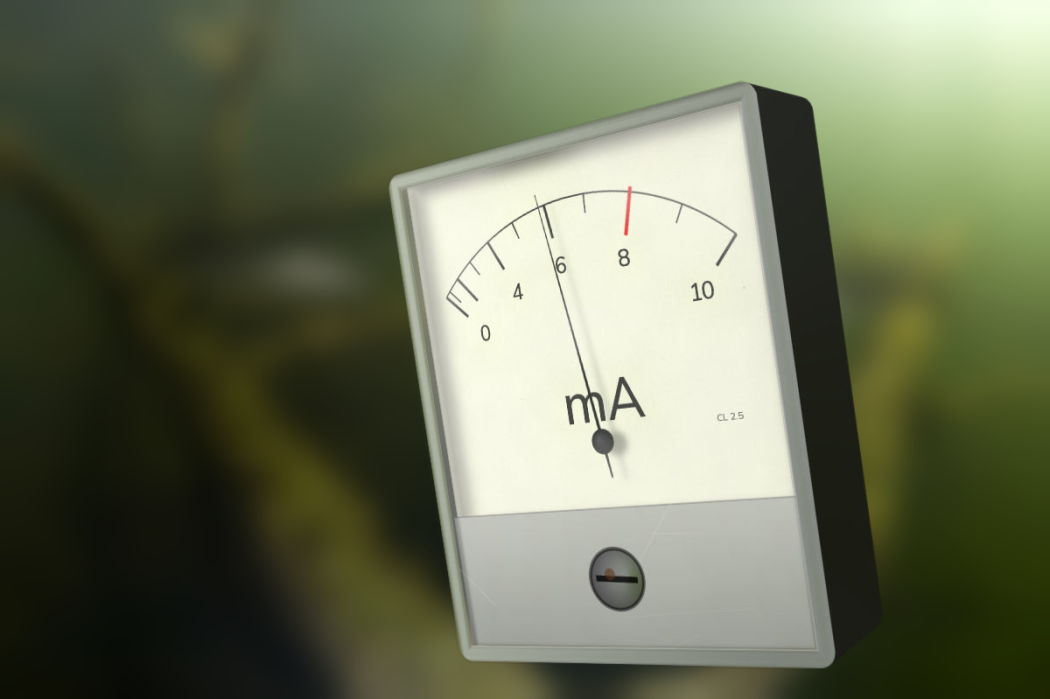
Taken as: value=6 unit=mA
